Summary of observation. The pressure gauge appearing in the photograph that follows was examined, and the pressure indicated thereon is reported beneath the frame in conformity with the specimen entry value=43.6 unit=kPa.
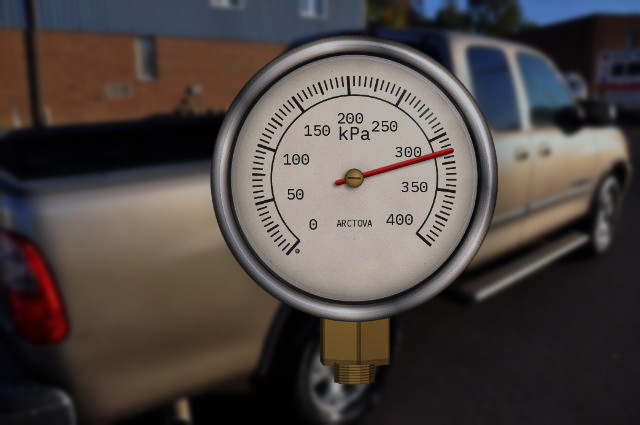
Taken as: value=315 unit=kPa
